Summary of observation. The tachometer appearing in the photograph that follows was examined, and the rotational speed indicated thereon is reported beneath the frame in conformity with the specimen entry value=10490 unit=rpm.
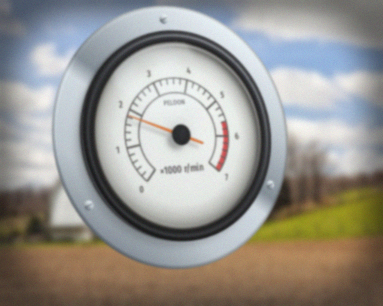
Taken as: value=1800 unit=rpm
